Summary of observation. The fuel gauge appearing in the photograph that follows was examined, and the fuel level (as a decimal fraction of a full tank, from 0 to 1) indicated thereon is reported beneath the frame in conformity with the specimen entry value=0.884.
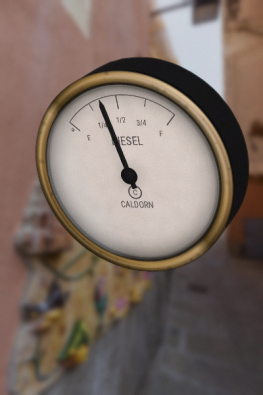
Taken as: value=0.375
